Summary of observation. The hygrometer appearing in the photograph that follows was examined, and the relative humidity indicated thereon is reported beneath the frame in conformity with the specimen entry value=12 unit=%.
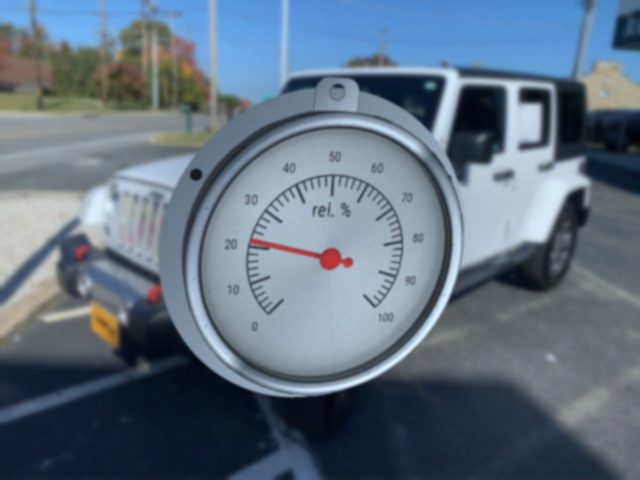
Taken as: value=22 unit=%
